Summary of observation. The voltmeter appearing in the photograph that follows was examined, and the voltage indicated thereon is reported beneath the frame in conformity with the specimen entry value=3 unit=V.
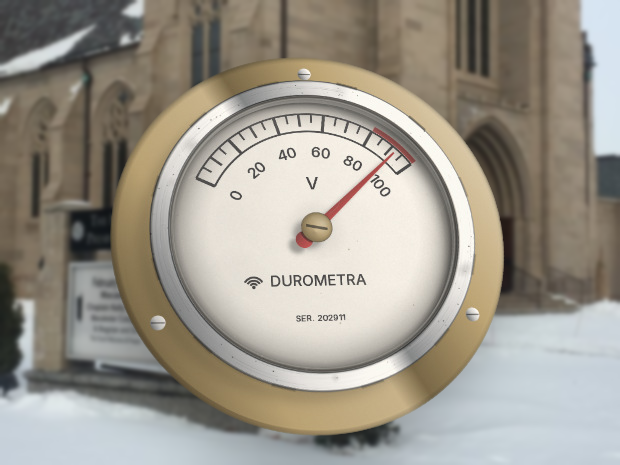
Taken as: value=92.5 unit=V
